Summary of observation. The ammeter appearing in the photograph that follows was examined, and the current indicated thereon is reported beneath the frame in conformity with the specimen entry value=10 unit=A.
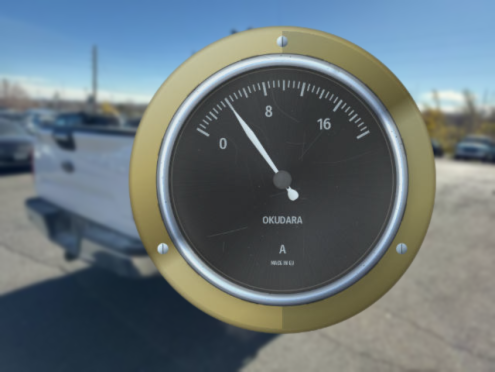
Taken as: value=4 unit=A
